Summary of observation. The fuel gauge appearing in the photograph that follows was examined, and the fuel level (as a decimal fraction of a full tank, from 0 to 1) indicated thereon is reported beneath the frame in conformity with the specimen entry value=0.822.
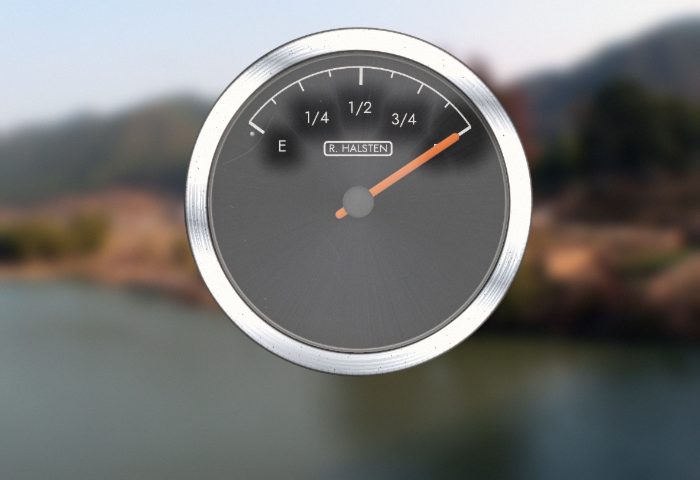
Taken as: value=1
